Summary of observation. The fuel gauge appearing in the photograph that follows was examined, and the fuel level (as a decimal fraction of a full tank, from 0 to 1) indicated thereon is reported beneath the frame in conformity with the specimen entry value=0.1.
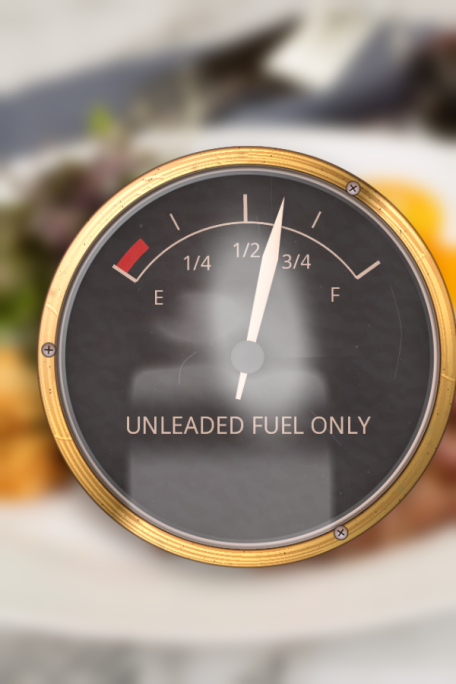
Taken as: value=0.625
